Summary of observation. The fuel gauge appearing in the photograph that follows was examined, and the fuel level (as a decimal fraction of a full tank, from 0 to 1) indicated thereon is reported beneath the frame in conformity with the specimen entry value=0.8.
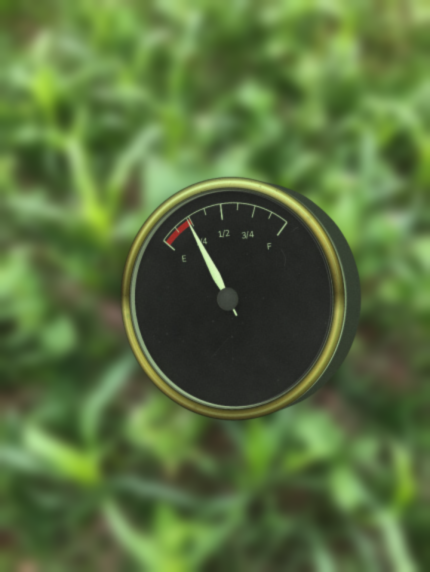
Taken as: value=0.25
